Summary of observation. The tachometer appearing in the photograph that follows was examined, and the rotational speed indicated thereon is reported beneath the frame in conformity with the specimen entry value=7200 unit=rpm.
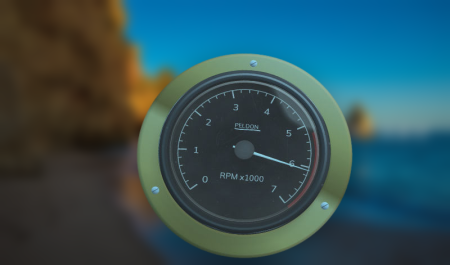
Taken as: value=6100 unit=rpm
